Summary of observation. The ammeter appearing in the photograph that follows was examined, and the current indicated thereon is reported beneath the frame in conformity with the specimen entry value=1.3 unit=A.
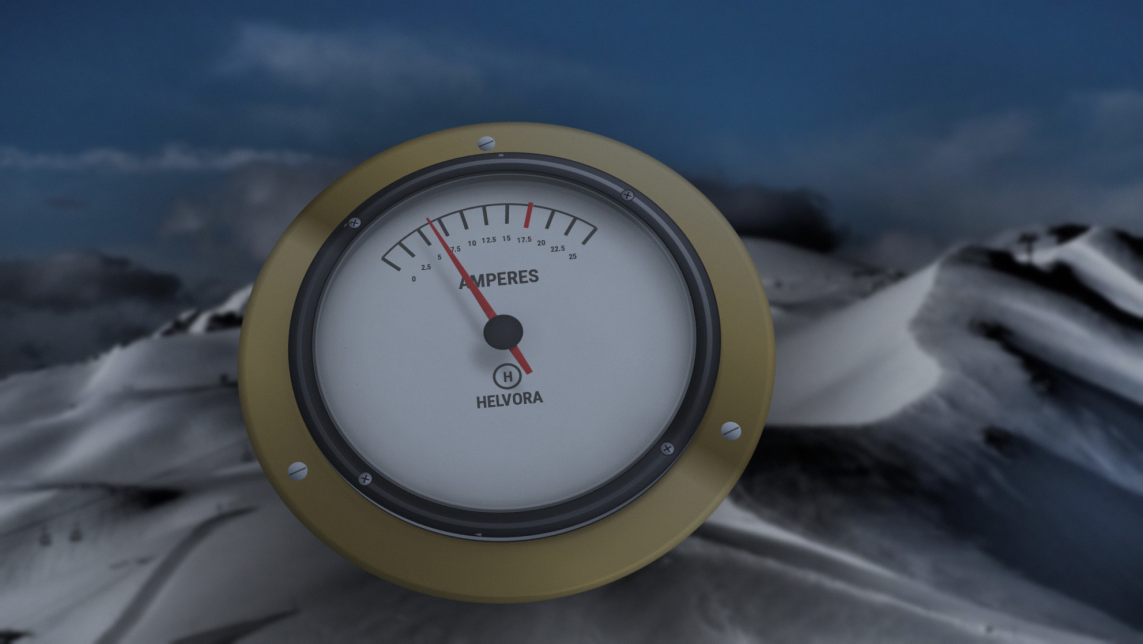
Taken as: value=6.25 unit=A
